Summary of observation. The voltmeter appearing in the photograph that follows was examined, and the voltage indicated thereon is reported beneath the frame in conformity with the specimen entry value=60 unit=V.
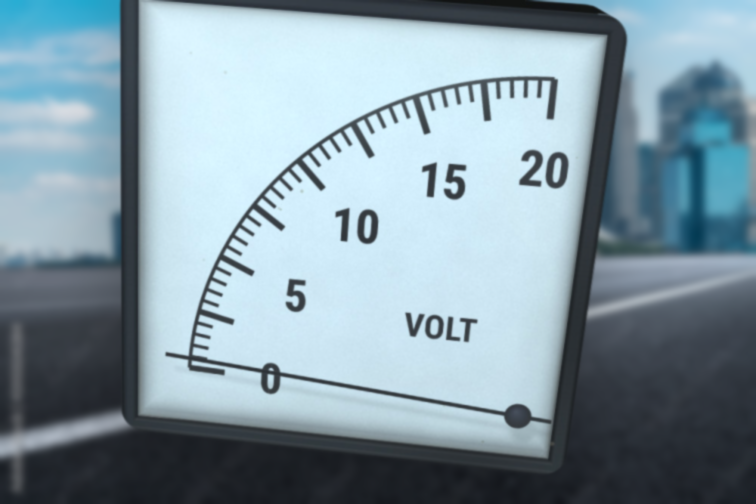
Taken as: value=0.5 unit=V
